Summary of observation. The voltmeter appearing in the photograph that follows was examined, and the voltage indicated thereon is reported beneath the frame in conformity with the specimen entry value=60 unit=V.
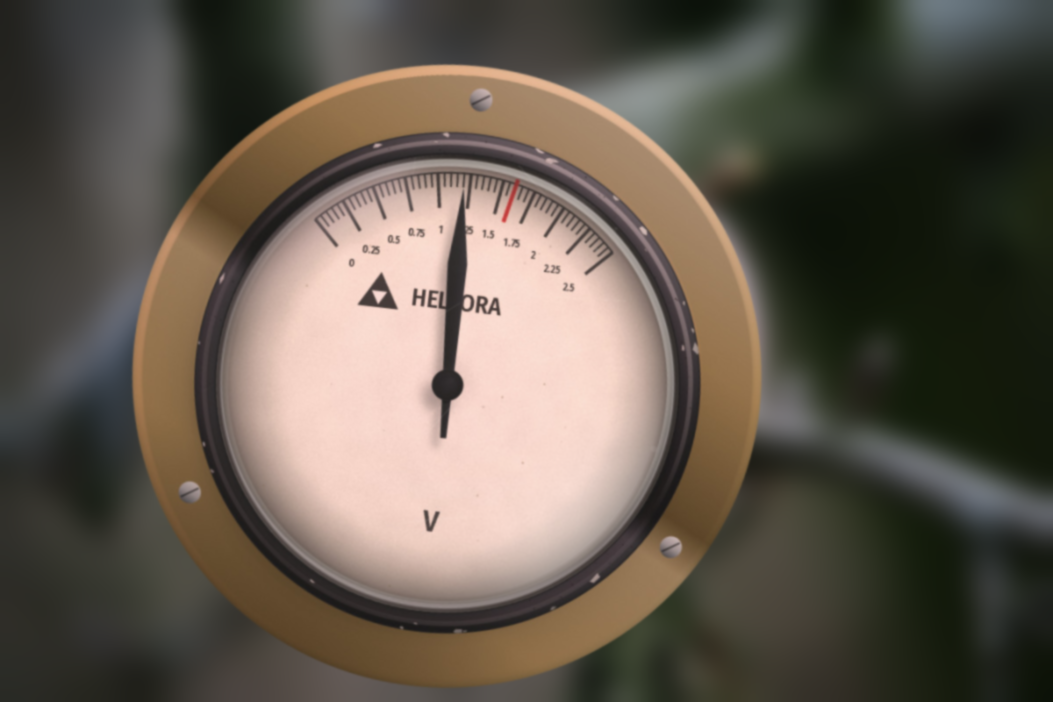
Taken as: value=1.2 unit=V
